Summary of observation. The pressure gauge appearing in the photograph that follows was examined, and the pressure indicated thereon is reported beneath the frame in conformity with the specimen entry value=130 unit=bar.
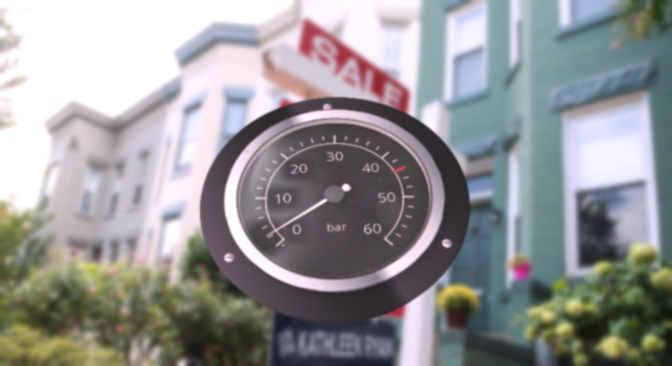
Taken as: value=2 unit=bar
